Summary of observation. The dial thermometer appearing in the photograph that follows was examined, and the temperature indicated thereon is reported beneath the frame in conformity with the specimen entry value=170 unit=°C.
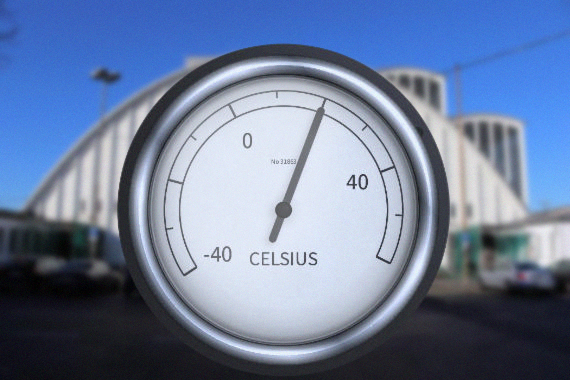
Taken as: value=20 unit=°C
